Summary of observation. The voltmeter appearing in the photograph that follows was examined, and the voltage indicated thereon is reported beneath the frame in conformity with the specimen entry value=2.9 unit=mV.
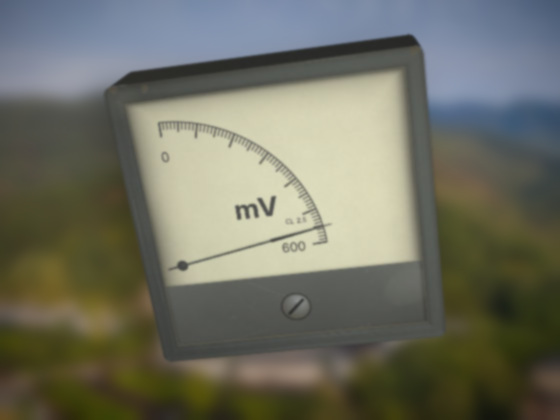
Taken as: value=550 unit=mV
